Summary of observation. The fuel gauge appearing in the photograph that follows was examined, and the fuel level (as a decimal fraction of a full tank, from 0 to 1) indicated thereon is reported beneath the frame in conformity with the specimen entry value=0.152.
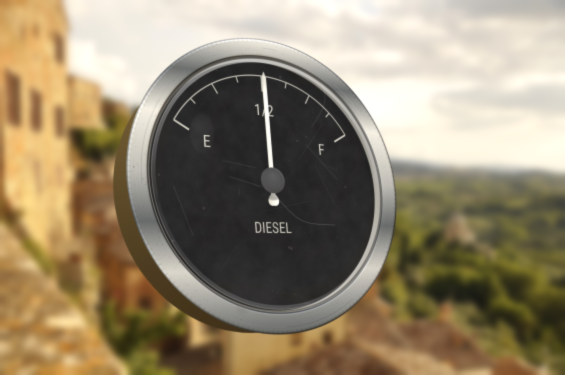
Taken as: value=0.5
